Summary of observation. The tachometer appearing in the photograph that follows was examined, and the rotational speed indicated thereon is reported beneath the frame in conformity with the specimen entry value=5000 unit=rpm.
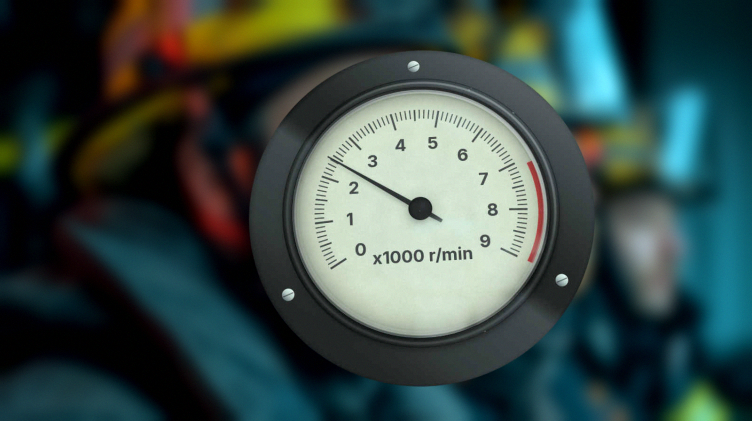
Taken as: value=2400 unit=rpm
